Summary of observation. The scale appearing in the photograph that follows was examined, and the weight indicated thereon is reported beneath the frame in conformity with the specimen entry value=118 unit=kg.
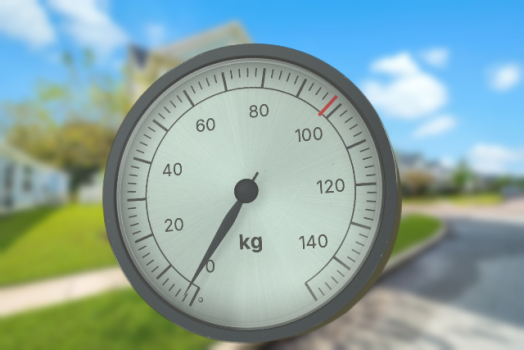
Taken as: value=2 unit=kg
